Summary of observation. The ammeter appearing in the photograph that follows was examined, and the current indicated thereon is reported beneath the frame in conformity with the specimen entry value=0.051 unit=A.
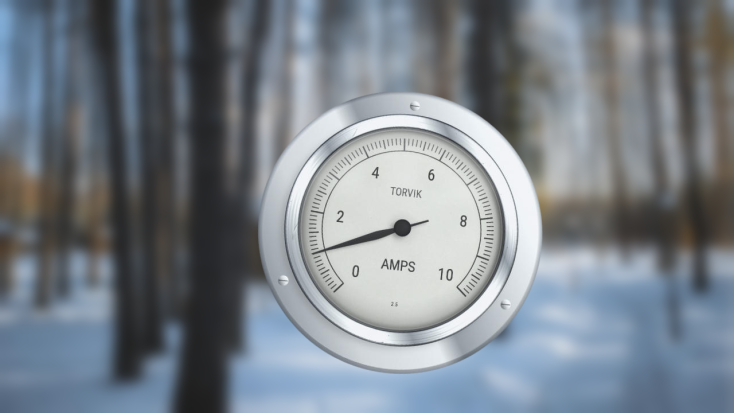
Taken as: value=1 unit=A
